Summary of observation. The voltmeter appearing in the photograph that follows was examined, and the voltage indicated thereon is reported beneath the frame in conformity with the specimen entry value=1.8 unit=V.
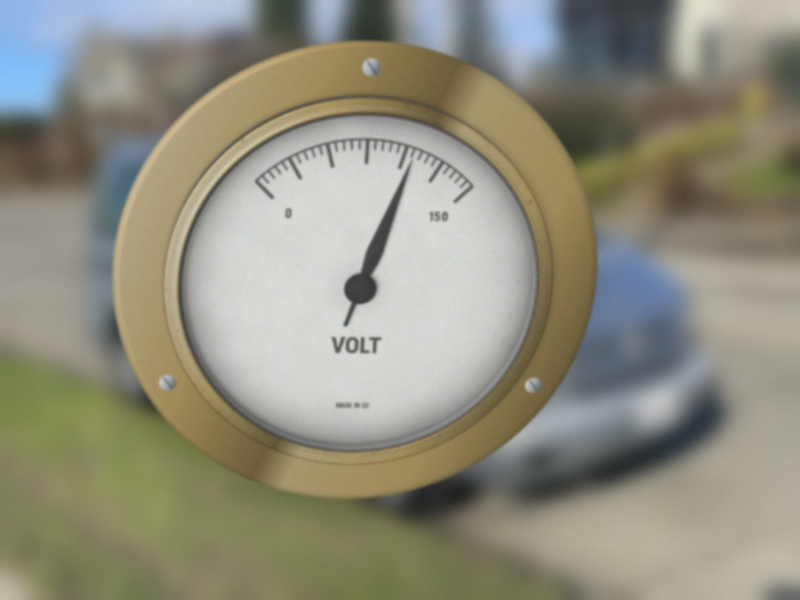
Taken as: value=105 unit=V
